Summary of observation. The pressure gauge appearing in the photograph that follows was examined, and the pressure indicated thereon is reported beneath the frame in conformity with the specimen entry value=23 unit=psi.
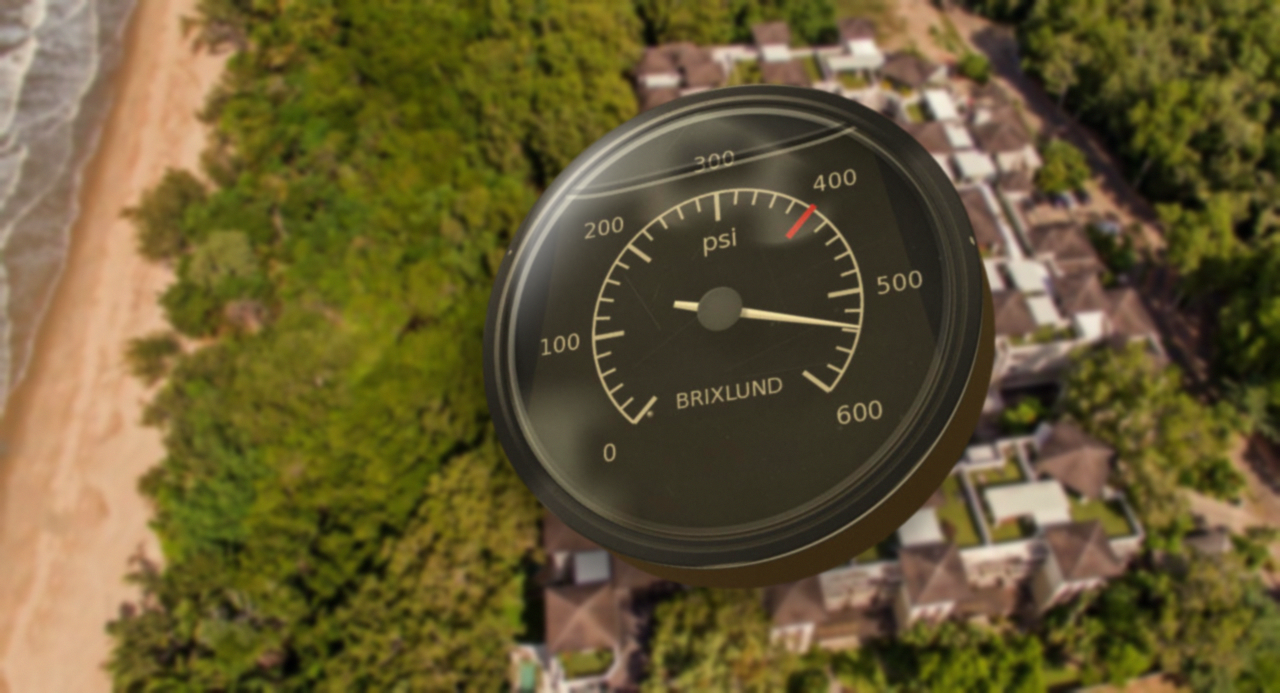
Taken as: value=540 unit=psi
